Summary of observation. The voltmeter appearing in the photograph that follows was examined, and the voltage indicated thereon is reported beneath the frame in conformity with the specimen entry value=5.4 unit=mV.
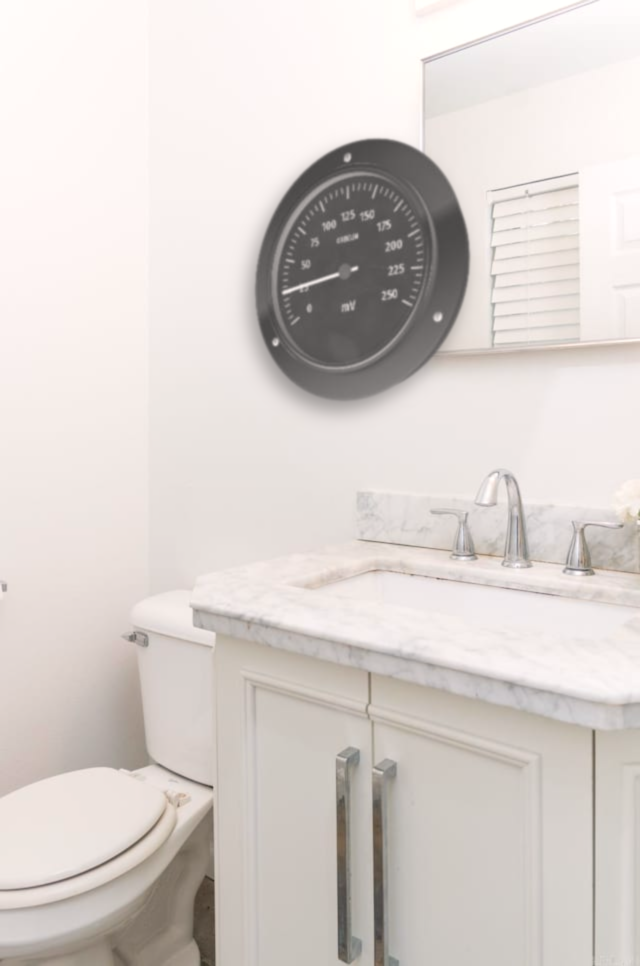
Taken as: value=25 unit=mV
